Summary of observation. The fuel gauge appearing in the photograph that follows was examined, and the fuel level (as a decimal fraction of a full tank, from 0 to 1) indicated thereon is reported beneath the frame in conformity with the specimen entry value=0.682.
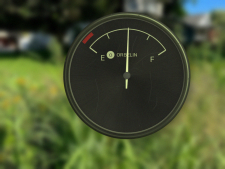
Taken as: value=0.5
